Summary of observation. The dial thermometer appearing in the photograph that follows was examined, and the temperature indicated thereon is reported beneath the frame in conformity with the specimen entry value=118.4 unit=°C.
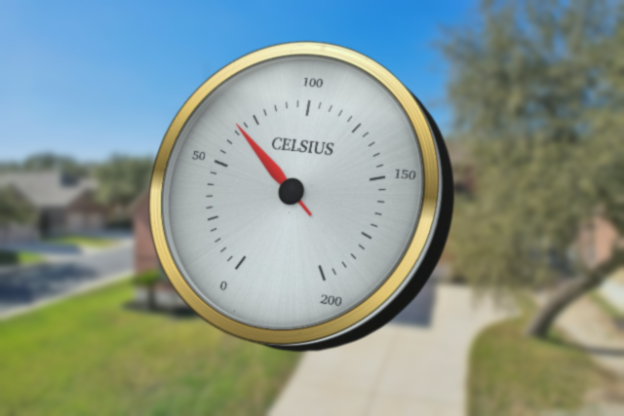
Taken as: value=67.5 unit=°C
